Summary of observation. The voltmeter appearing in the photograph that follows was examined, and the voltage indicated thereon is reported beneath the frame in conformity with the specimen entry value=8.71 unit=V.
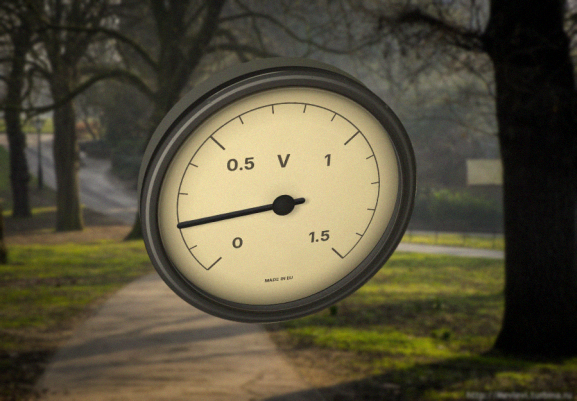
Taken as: value=0.2 unit=V
